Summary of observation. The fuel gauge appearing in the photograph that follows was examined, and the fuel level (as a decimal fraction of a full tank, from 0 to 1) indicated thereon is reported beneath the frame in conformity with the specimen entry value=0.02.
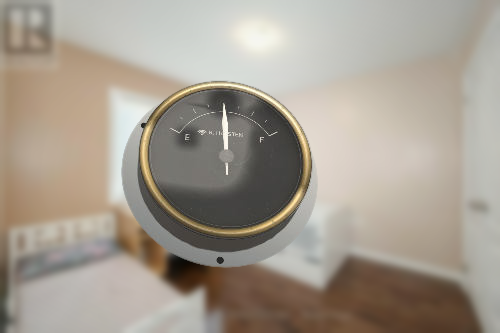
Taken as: value=0.5
